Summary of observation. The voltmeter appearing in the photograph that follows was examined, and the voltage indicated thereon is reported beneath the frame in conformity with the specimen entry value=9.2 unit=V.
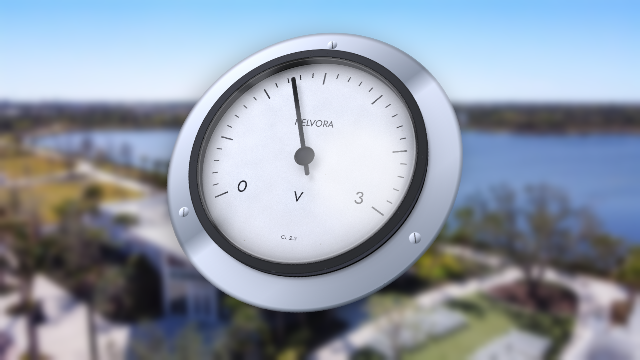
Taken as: value=1.25 unit=V
